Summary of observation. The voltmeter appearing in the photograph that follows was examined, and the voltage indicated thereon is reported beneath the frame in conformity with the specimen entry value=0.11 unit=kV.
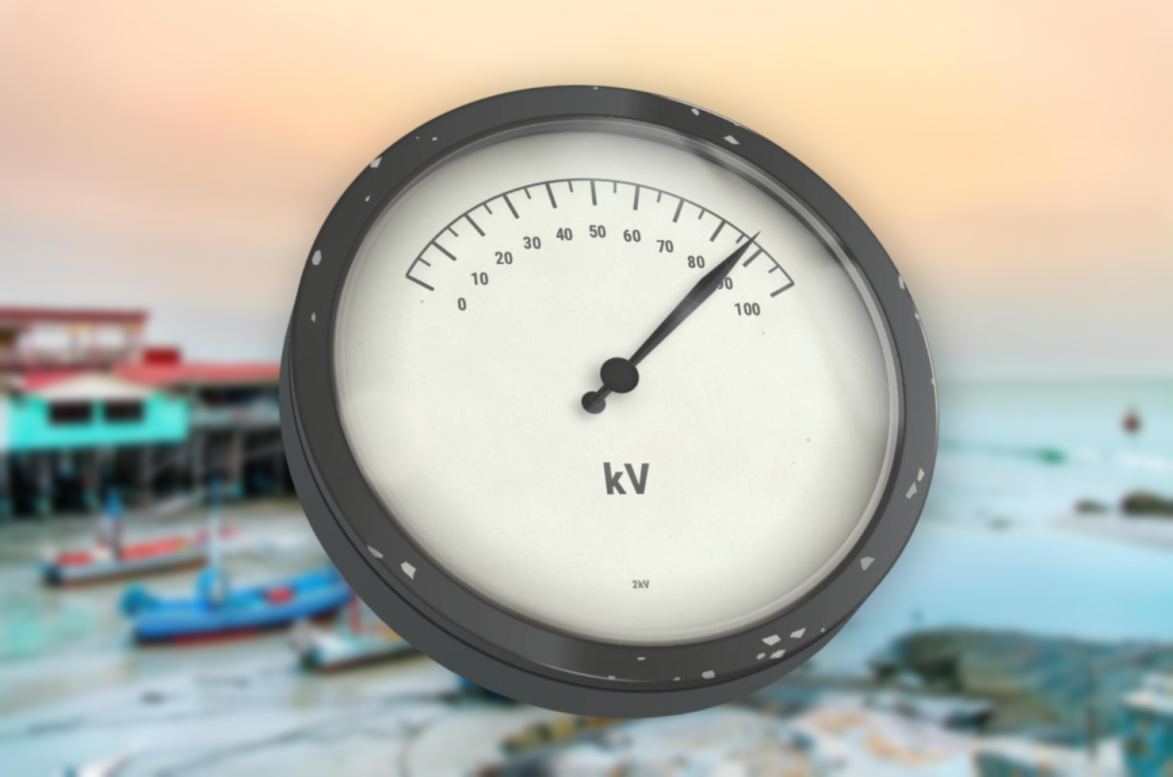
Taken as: value=87.5 unit=kV
